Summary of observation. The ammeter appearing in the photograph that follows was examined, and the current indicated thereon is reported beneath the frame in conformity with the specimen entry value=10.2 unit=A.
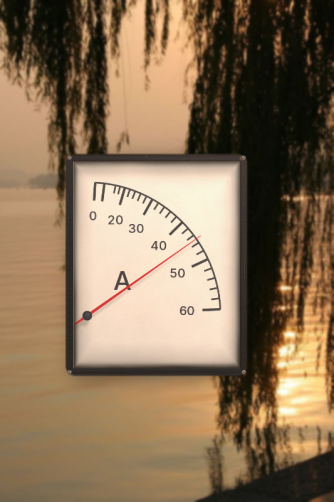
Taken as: value=45 unit=A
